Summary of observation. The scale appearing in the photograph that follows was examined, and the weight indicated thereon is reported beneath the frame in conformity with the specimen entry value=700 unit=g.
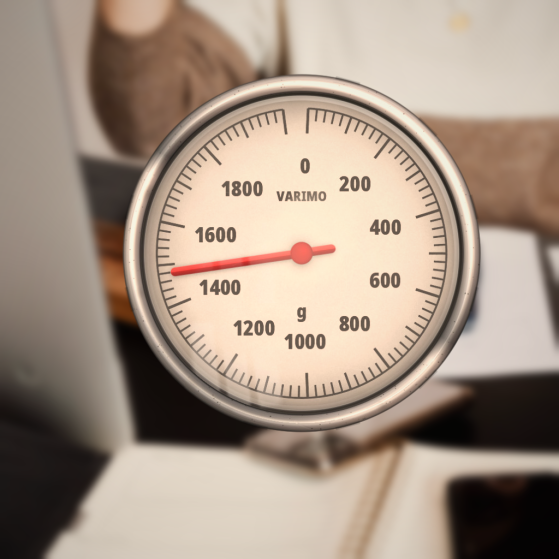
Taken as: value=1480 unit=g
